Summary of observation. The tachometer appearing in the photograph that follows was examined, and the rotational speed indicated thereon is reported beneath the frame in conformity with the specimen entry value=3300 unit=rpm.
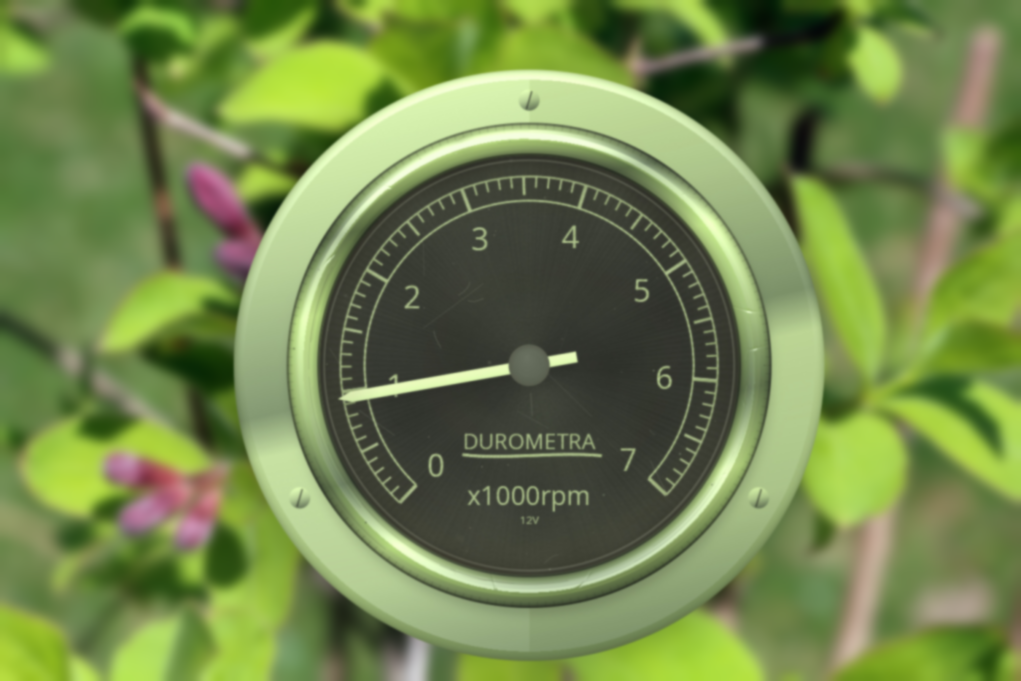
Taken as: value=950 unit=rpm
